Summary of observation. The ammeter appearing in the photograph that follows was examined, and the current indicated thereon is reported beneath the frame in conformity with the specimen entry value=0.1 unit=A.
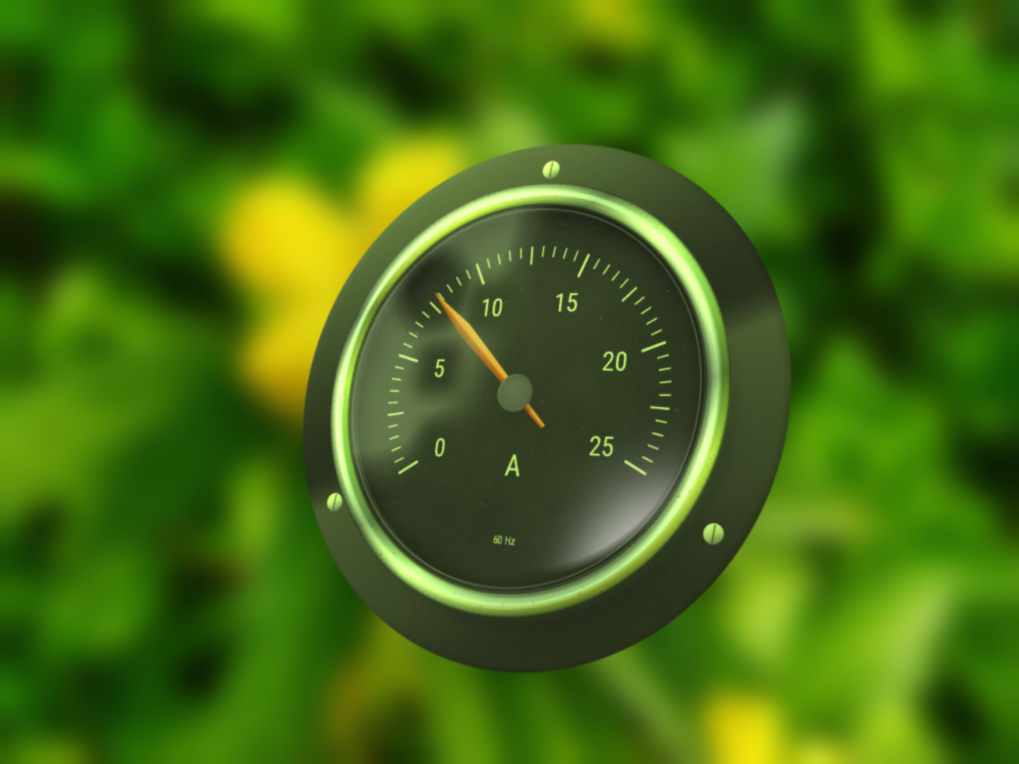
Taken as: value=8 unit=A
